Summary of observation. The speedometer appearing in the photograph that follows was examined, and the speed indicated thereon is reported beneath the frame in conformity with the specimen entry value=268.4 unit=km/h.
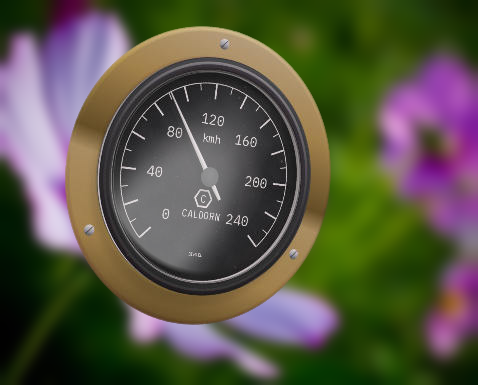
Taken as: value=90 unit=km/h
